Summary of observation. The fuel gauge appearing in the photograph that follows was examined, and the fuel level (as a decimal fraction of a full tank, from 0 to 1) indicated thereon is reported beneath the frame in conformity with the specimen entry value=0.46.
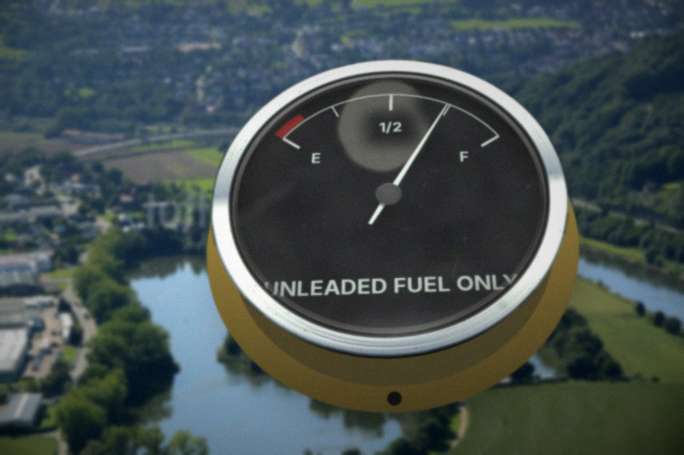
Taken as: value=0.75
